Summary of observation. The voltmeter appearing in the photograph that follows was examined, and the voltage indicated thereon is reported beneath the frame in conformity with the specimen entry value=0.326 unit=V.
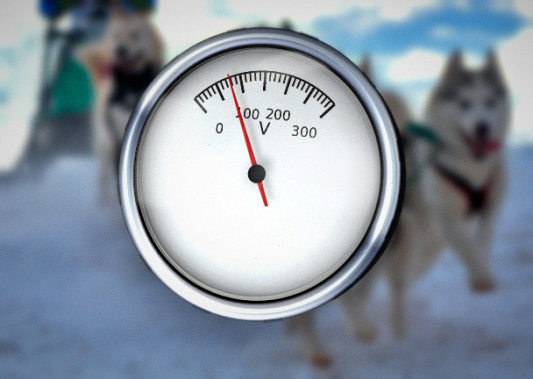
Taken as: value=80 unit=V
